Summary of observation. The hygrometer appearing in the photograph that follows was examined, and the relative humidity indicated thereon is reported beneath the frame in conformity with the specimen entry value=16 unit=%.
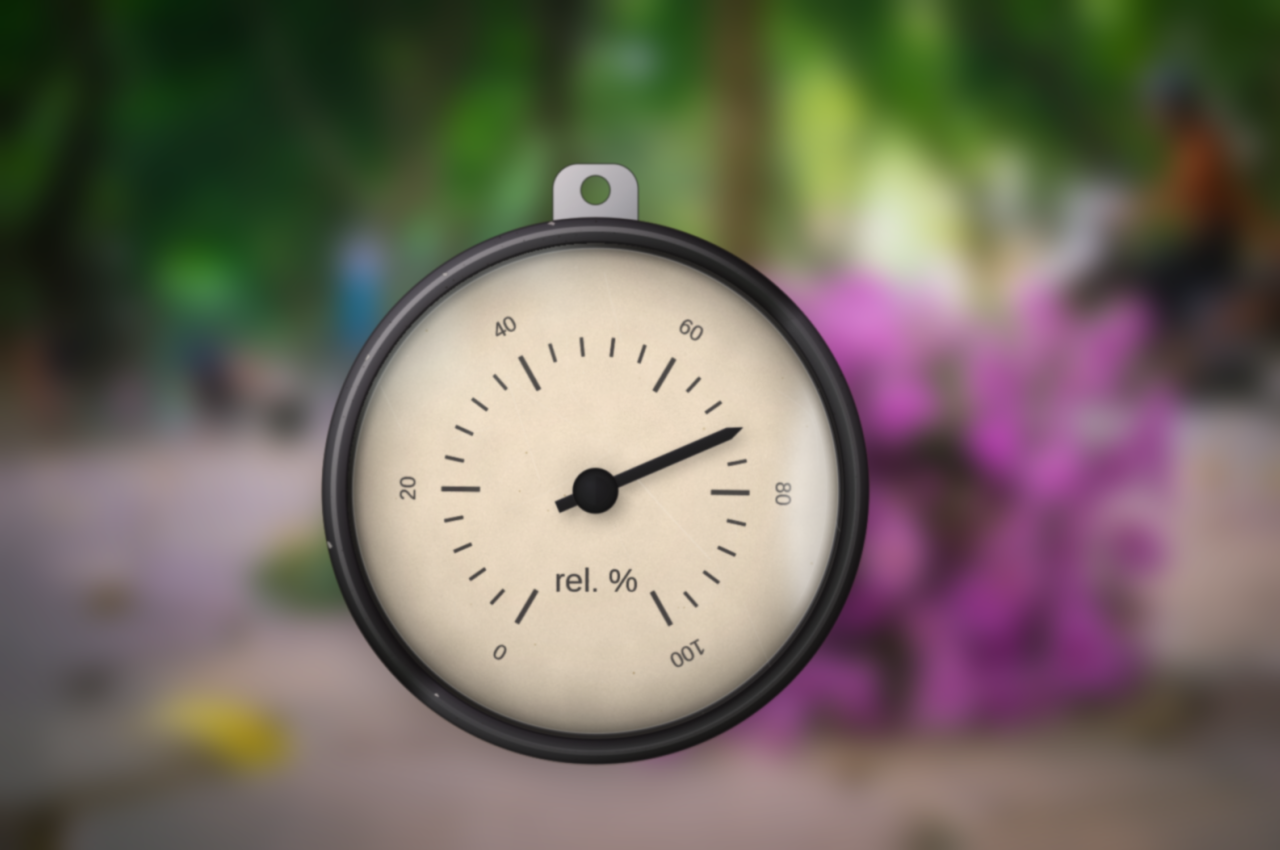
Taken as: value=72 unit=%
